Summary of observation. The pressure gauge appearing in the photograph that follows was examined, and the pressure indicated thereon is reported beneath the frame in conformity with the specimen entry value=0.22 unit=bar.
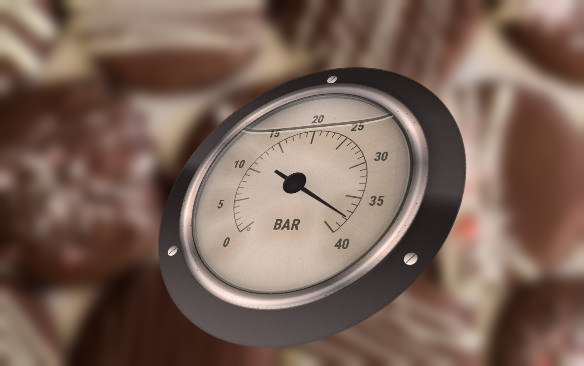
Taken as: value=38 unit=bar
